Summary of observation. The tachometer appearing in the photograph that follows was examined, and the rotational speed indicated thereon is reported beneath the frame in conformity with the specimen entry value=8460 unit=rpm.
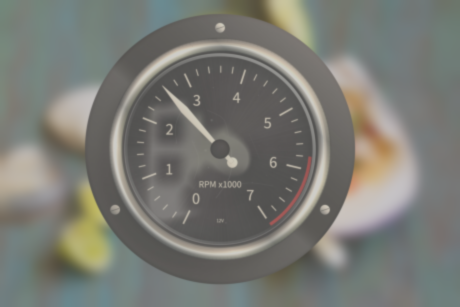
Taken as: value=2600 unit=rpm
